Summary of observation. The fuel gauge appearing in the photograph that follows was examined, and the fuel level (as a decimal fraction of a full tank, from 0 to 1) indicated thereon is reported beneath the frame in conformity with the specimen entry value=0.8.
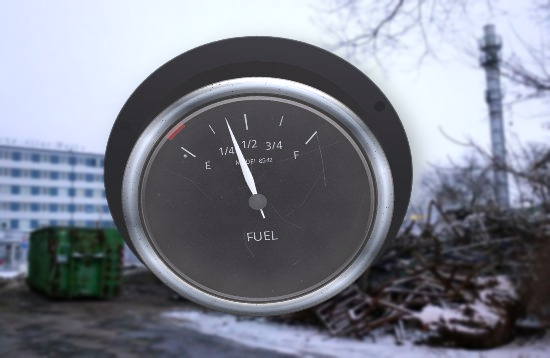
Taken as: value=0.375
